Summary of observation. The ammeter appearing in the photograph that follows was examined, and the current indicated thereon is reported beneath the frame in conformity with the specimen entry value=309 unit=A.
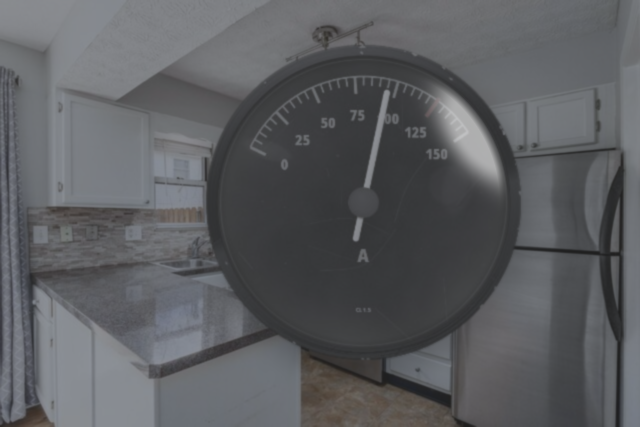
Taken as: value=95 unit=A
